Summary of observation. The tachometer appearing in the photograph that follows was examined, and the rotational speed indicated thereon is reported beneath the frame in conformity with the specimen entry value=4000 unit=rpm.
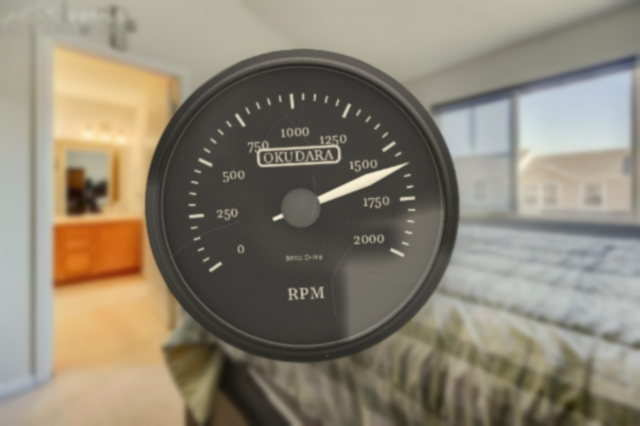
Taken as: value=1600 unit=rpm
